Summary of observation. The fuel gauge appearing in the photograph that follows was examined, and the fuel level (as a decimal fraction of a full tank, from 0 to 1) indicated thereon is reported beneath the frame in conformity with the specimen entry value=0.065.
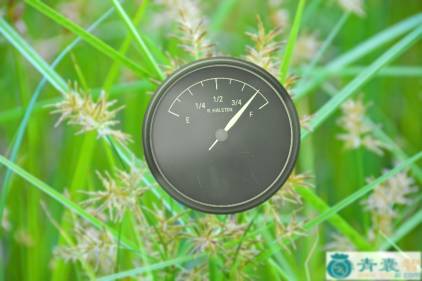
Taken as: value=0.875
